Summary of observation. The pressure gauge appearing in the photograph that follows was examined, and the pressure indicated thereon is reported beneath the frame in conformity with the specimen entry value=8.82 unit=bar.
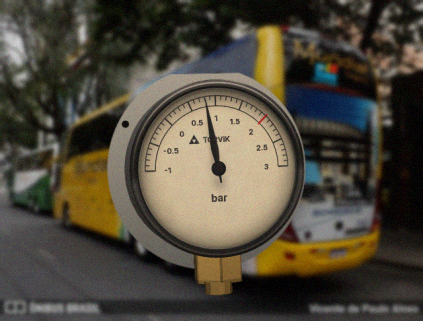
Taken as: value=0.8 unit=bar
